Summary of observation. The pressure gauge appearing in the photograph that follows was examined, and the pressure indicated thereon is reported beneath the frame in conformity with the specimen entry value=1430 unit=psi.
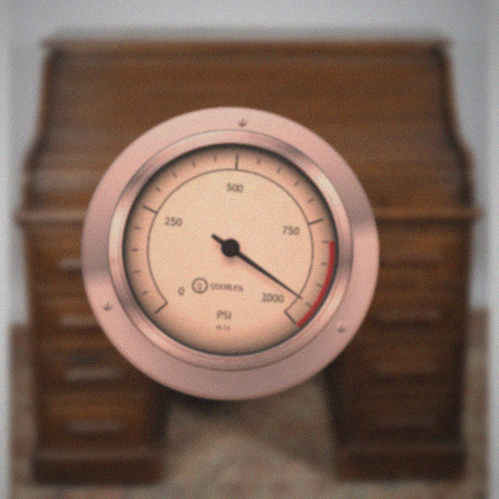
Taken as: value=950 unit=psi
